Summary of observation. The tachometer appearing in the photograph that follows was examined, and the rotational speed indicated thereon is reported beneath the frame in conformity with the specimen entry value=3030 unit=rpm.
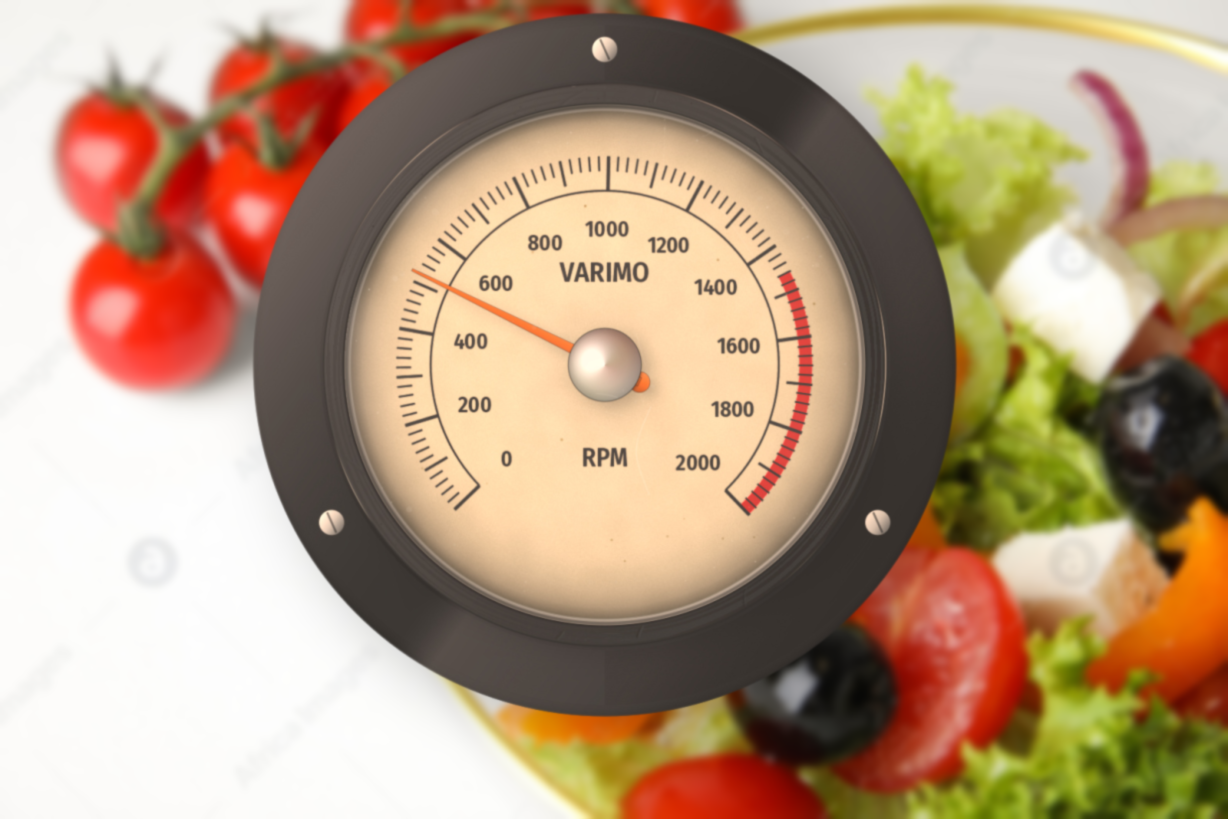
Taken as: value=520 unit=rpm
